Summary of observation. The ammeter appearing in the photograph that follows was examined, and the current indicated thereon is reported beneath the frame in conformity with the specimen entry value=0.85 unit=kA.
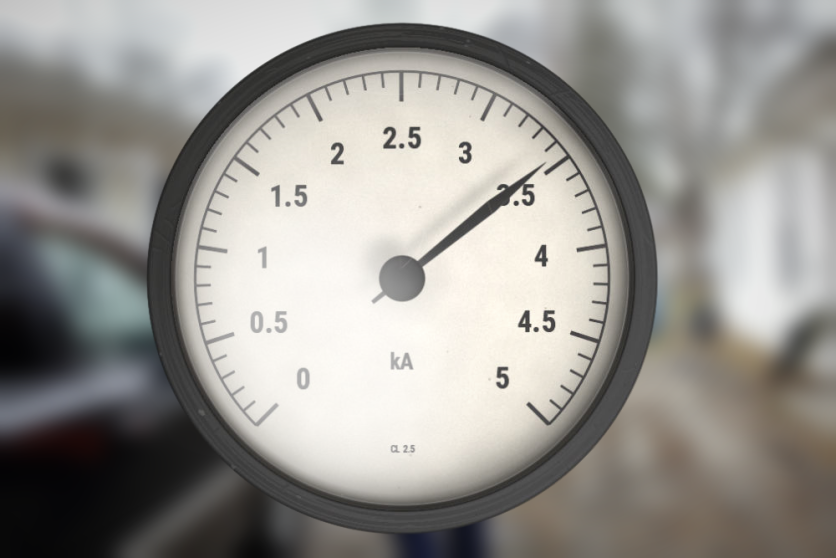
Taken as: value=3.45 unit=kA
